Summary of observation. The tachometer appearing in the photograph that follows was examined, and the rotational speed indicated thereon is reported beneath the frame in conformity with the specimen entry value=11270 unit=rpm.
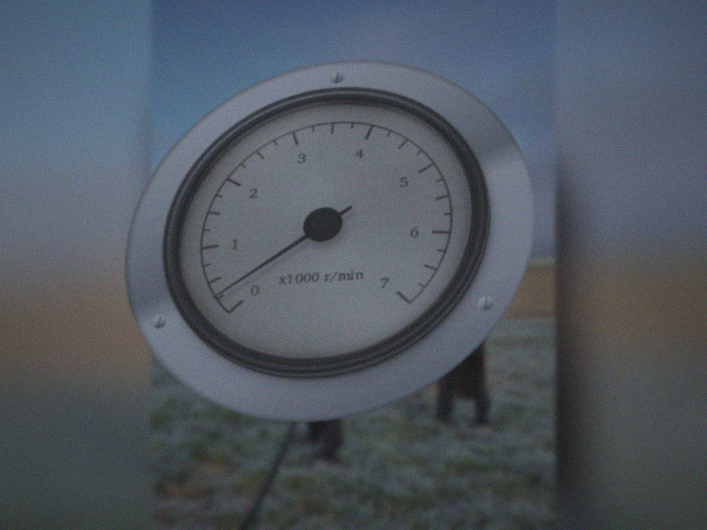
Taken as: value=250 unit=rpm
